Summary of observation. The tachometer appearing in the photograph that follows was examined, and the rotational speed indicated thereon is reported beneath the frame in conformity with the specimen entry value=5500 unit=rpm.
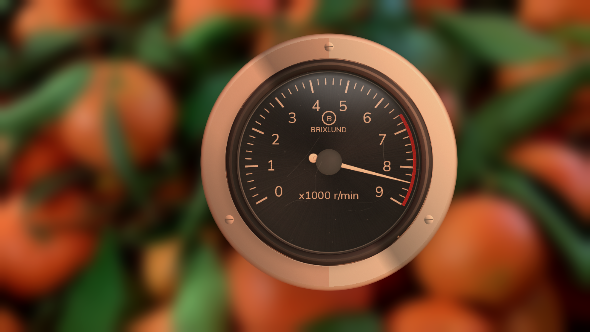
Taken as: value=8400 unit=rpm
